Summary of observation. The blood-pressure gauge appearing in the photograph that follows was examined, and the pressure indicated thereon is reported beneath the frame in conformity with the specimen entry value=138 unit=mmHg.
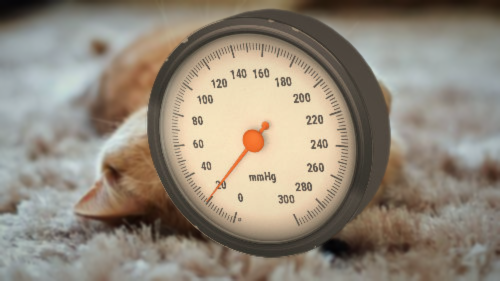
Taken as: value=20 unit=mmHg
